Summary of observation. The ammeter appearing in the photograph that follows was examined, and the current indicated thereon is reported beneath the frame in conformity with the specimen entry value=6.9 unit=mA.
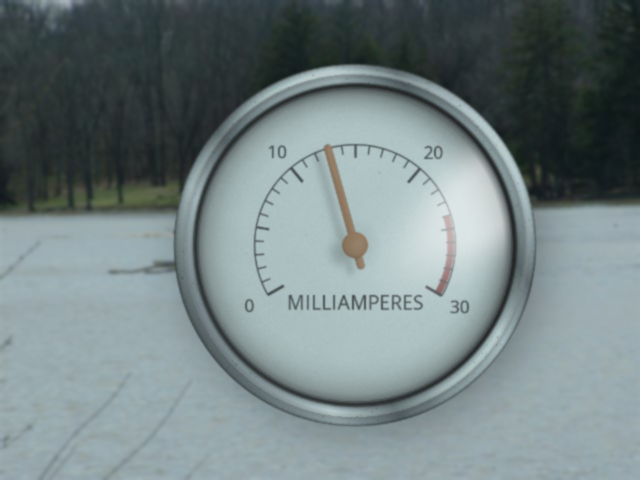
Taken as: value=13 unit=mA
